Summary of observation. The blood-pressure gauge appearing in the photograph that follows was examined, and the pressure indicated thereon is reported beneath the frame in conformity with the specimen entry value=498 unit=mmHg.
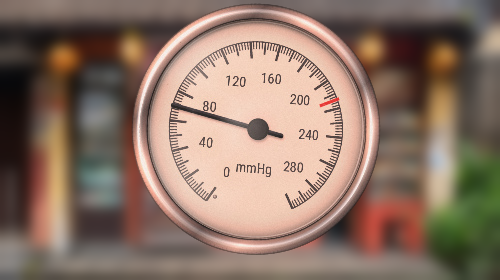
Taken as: value=70 unit=mmHg
